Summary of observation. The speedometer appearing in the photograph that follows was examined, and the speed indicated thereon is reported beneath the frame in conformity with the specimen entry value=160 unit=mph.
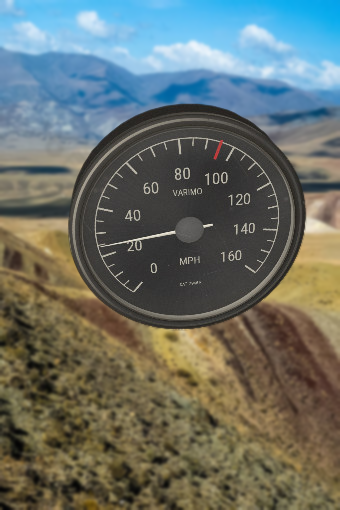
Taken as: value=25 unit=mph
